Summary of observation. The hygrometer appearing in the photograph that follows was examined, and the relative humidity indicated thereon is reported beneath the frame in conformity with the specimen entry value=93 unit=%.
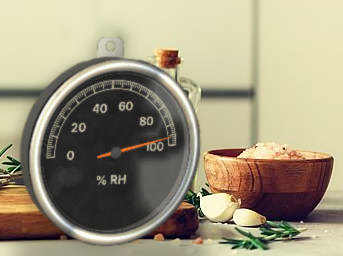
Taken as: value=95 unit=%
